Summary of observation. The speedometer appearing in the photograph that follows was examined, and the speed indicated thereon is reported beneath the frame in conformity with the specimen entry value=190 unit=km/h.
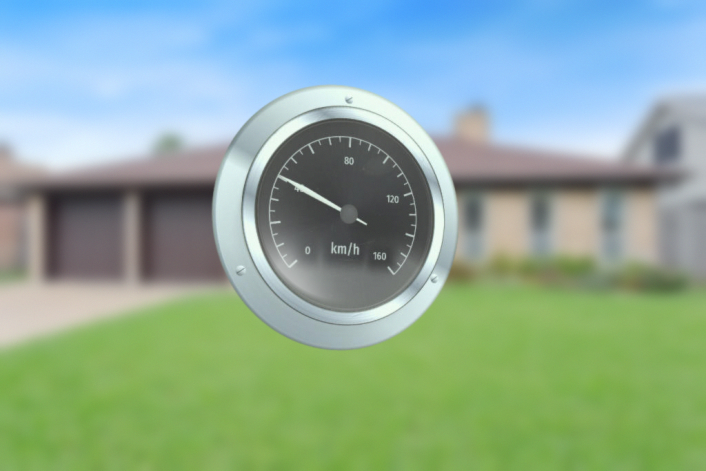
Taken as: value=40 unit=km/h
